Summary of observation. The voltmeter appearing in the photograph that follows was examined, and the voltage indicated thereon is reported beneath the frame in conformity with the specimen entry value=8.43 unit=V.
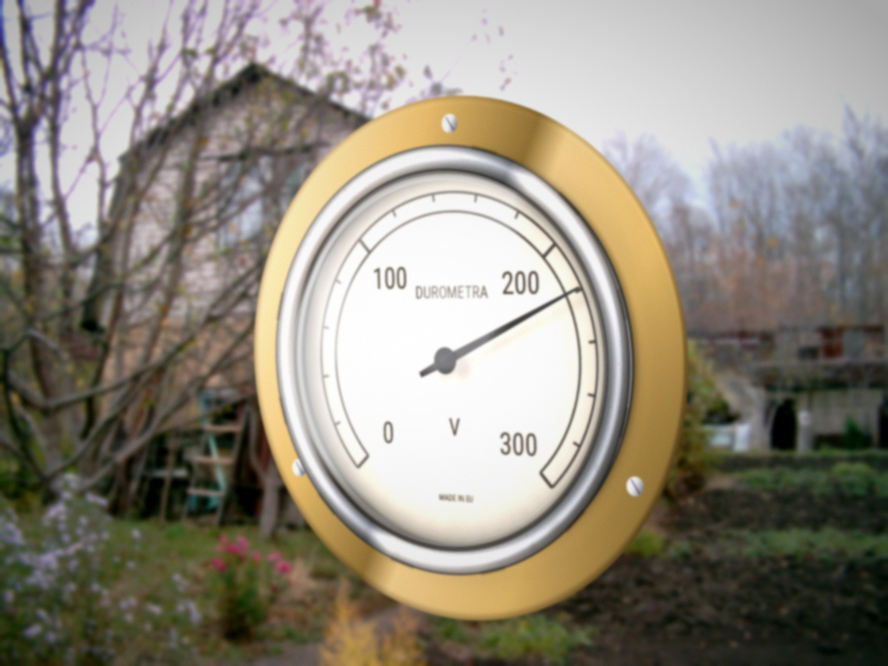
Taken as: value=220 unit=V
